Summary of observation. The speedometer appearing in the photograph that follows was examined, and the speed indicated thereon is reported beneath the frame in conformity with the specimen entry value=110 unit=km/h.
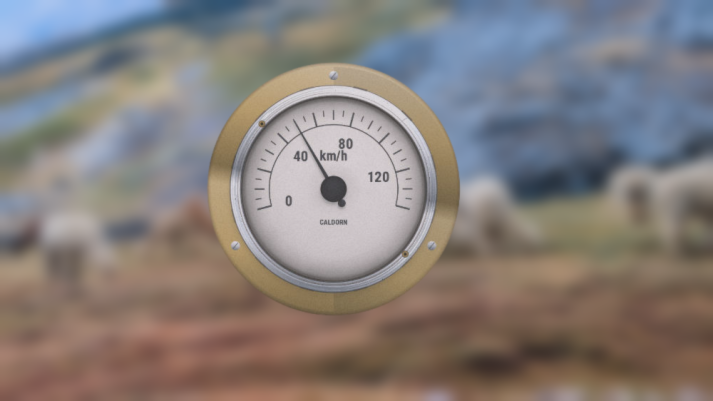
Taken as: value=50 unit=km/h
